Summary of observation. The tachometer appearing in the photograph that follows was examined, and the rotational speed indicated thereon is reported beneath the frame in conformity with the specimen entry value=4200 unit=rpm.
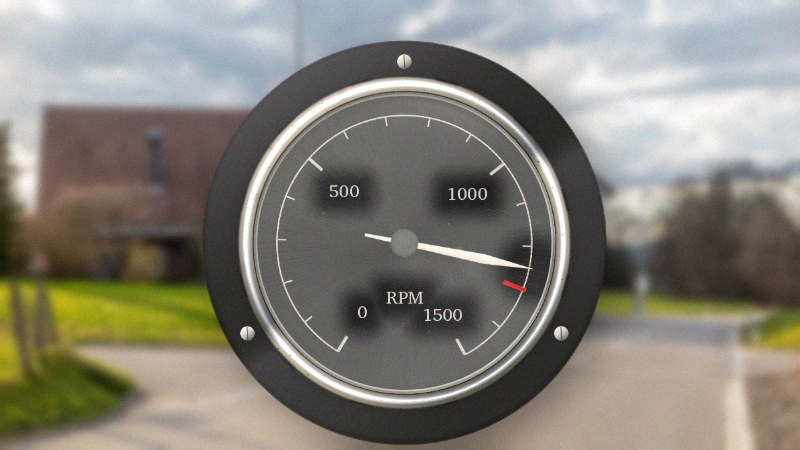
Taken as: value=1250 unit=rpm
